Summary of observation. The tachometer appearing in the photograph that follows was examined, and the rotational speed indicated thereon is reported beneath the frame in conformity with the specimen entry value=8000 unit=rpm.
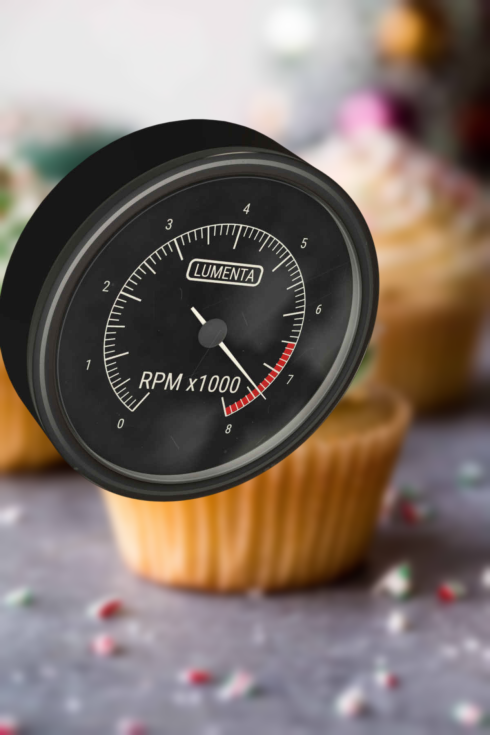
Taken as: value=7400 unit=rpm
